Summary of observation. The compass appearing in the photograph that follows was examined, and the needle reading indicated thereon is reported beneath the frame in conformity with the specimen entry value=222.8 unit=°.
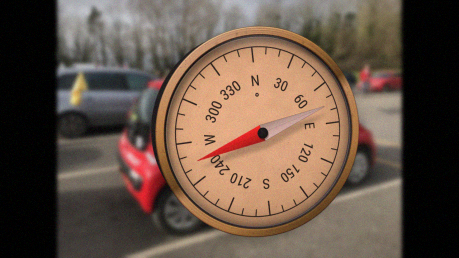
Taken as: value=255 unit=°
